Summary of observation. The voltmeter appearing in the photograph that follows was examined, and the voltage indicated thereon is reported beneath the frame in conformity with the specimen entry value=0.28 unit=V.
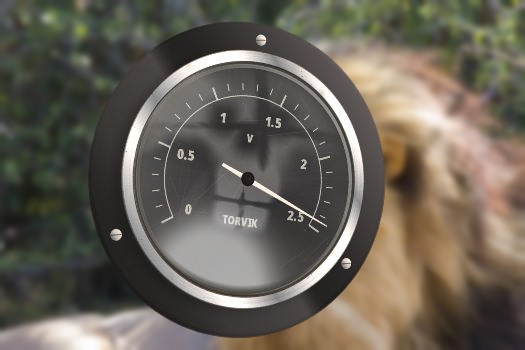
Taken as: value=2.45 unit=V
